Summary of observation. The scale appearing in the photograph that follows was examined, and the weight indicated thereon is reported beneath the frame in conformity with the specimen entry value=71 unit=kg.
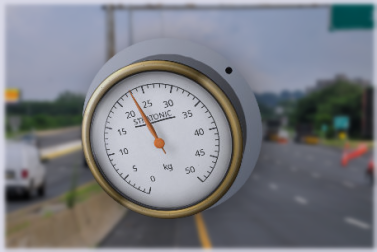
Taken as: value=23 unit=kg
